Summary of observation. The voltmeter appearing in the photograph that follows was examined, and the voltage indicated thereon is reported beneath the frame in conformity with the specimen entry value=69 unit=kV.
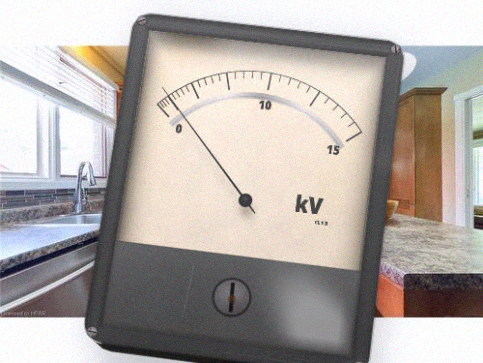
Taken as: value=2.5 unit=kV
